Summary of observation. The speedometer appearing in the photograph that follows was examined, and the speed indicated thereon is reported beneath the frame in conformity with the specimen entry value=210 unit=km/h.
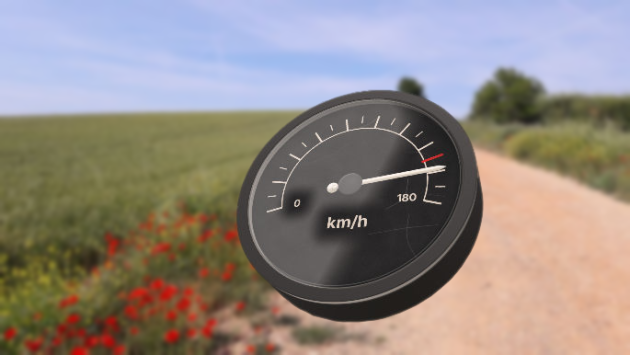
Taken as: value=160 unit=km/h
